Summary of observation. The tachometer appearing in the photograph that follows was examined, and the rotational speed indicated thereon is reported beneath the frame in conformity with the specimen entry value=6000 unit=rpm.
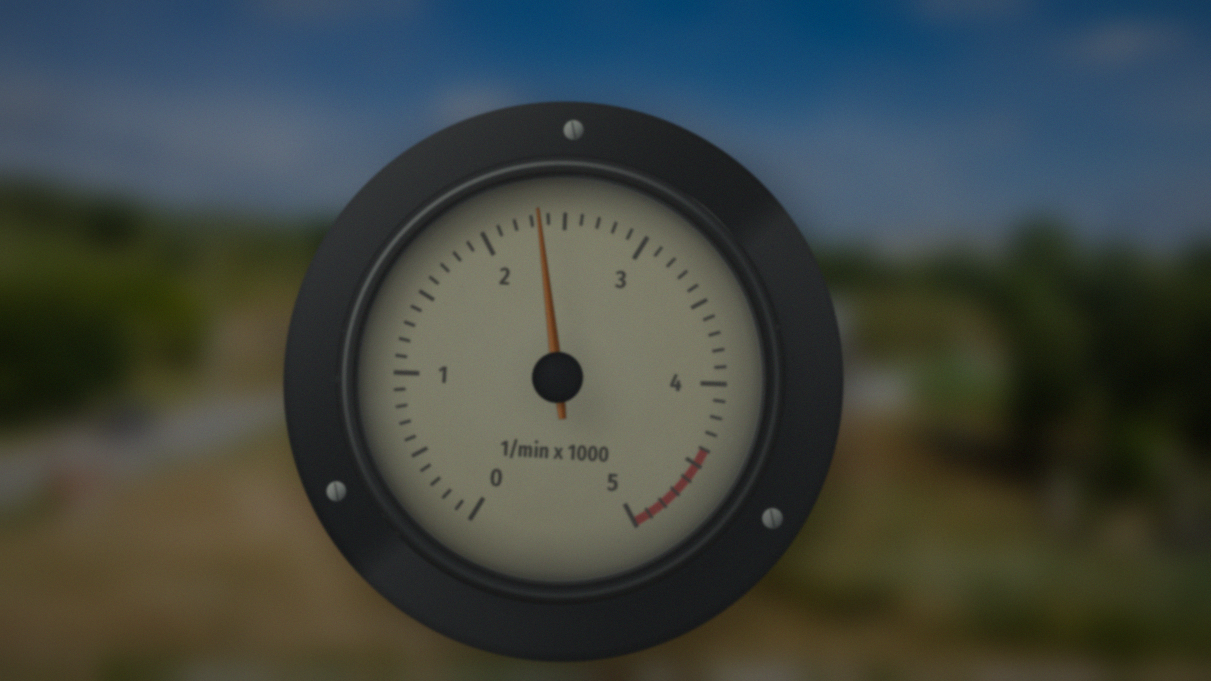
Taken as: value=2350 unit=rpm
